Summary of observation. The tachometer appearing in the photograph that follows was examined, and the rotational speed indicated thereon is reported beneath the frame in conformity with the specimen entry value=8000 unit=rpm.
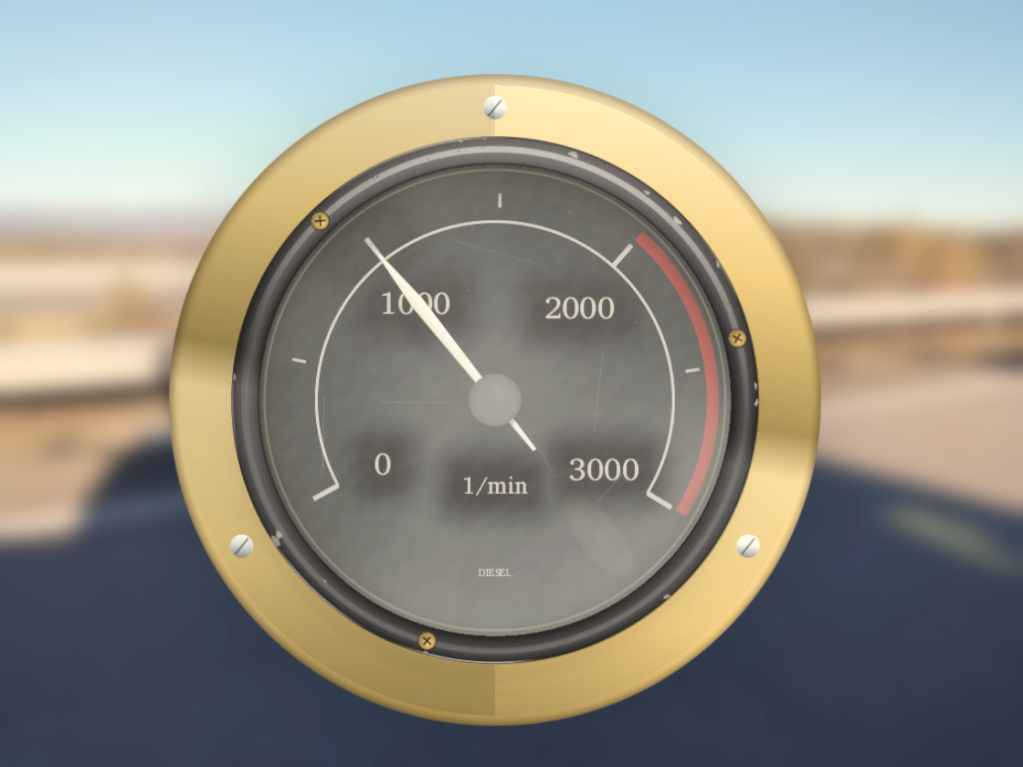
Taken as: value=1000 unit=rpm
